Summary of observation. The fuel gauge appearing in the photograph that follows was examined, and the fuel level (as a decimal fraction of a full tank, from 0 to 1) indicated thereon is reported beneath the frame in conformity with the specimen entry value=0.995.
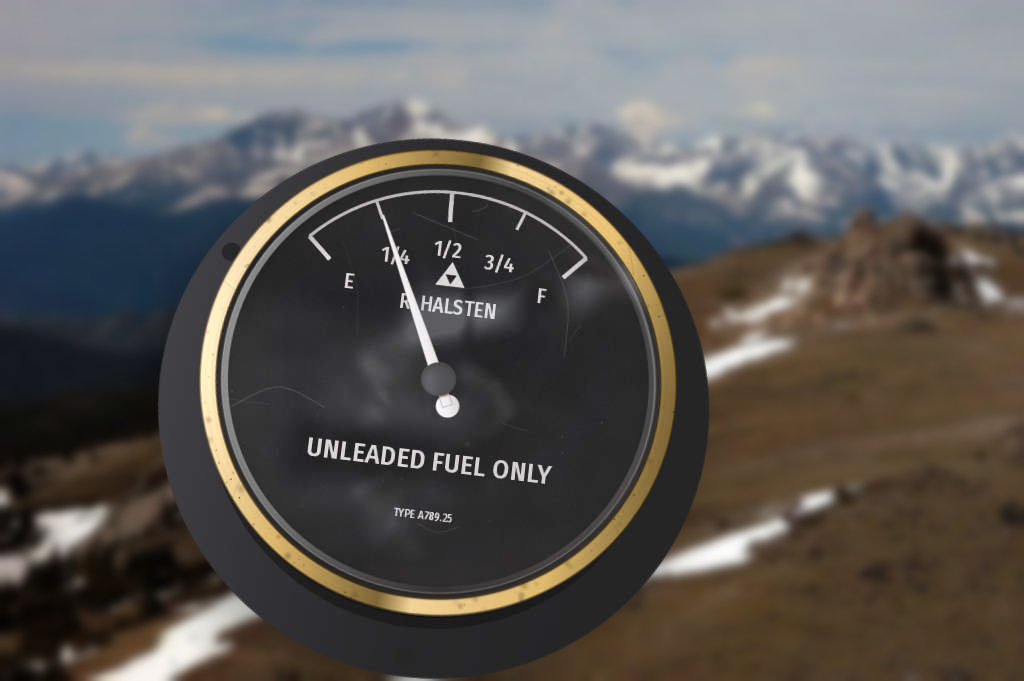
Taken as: value=0.25
